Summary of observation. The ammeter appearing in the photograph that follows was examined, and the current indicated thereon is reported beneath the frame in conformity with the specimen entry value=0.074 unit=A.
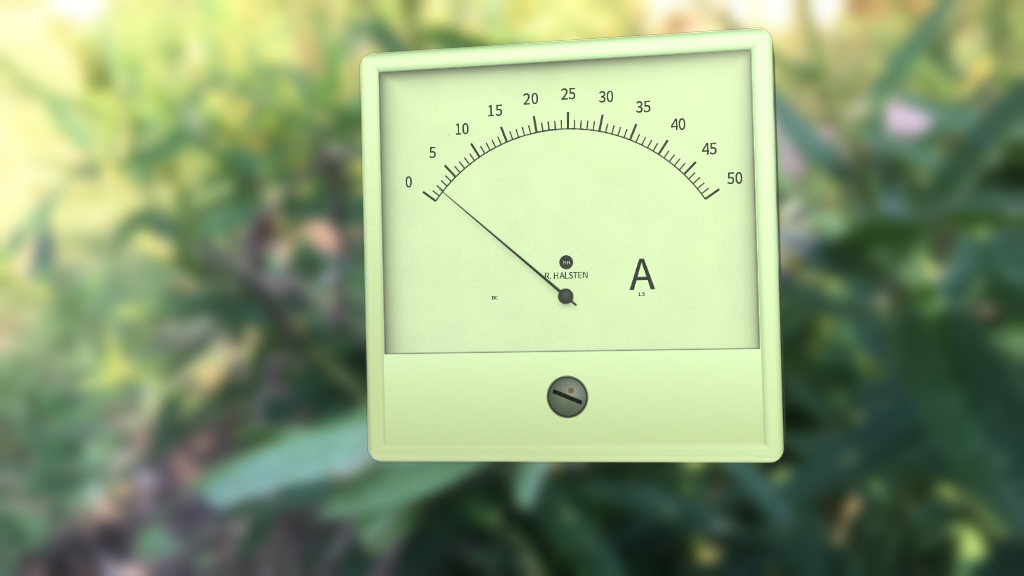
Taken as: value=2 unit=A
